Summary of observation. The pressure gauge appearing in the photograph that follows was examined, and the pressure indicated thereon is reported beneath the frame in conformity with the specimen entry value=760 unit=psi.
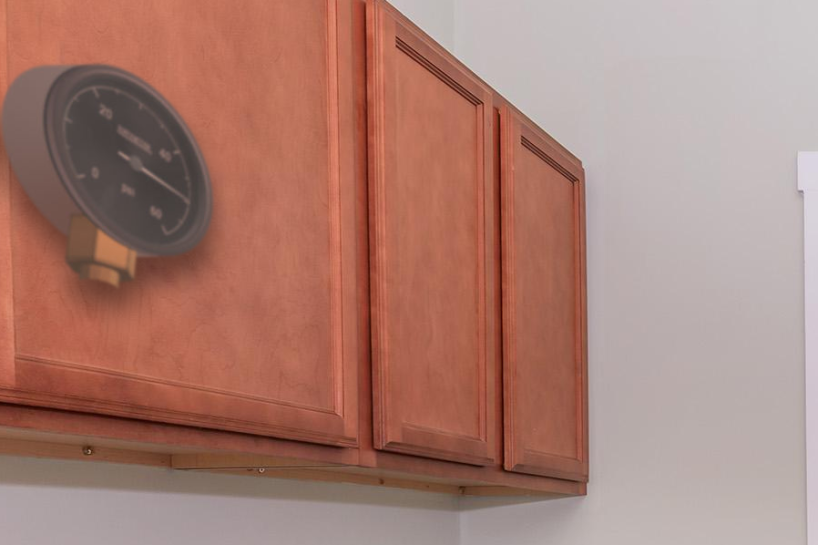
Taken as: value=50 unit=psi
